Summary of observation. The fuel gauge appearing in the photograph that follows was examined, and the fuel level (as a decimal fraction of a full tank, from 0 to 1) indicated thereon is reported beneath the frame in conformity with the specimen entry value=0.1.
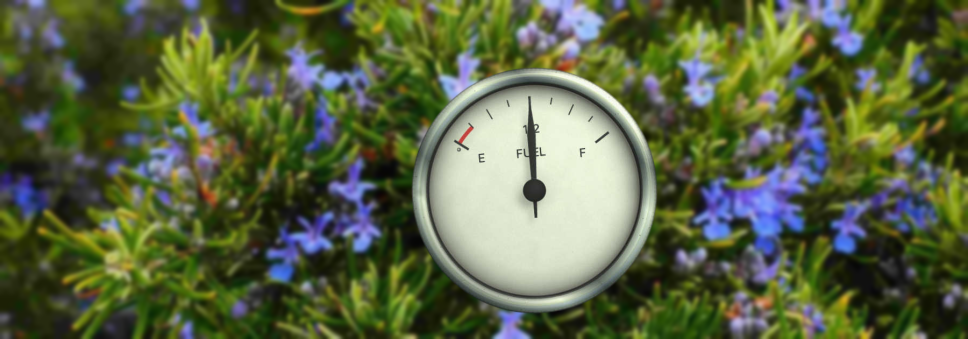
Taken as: value=0.5
